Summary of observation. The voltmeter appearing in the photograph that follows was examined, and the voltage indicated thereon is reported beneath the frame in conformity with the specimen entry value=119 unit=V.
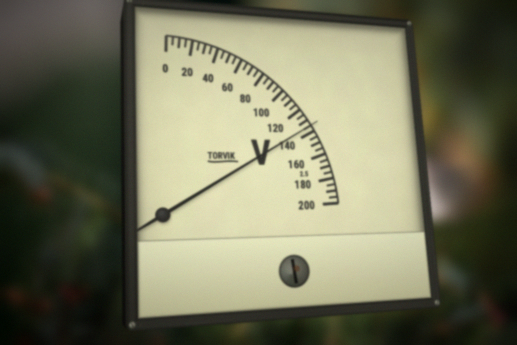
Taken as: value=135 unit=V
